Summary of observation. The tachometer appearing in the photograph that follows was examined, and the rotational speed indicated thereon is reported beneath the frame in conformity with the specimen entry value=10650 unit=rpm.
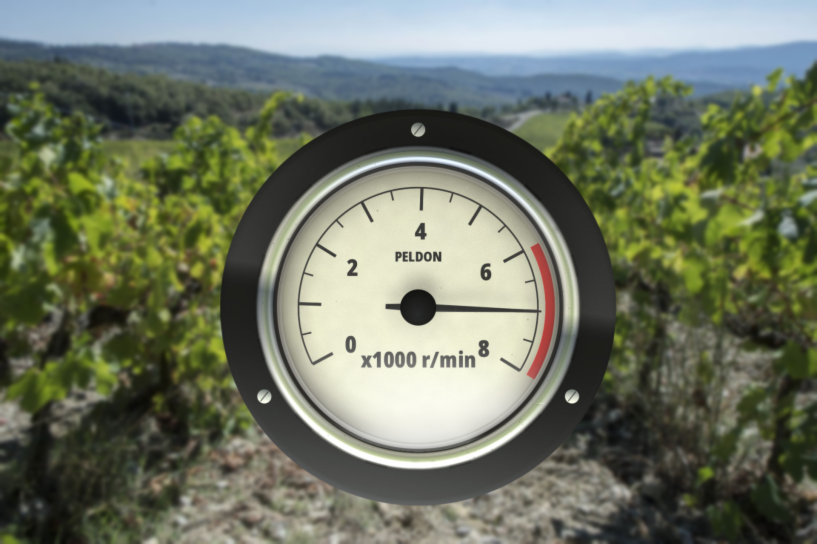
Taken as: value=7000 unit=rpm
